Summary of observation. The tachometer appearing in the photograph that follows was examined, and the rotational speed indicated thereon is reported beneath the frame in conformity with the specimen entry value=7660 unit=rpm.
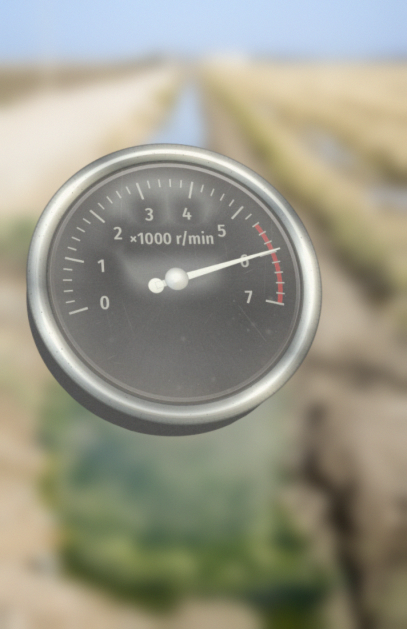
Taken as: value=6000 unit=rpm
